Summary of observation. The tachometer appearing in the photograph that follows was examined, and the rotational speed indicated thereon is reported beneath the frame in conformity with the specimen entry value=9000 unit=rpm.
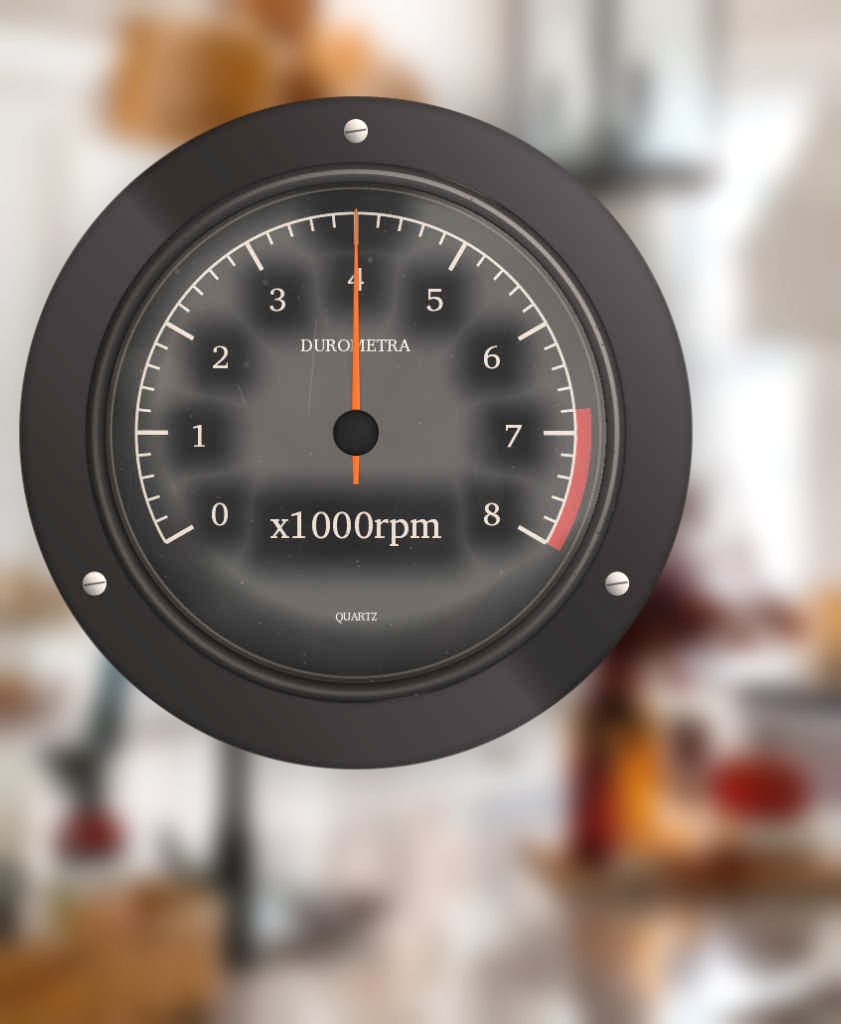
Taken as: value=4000 unit=rpm
